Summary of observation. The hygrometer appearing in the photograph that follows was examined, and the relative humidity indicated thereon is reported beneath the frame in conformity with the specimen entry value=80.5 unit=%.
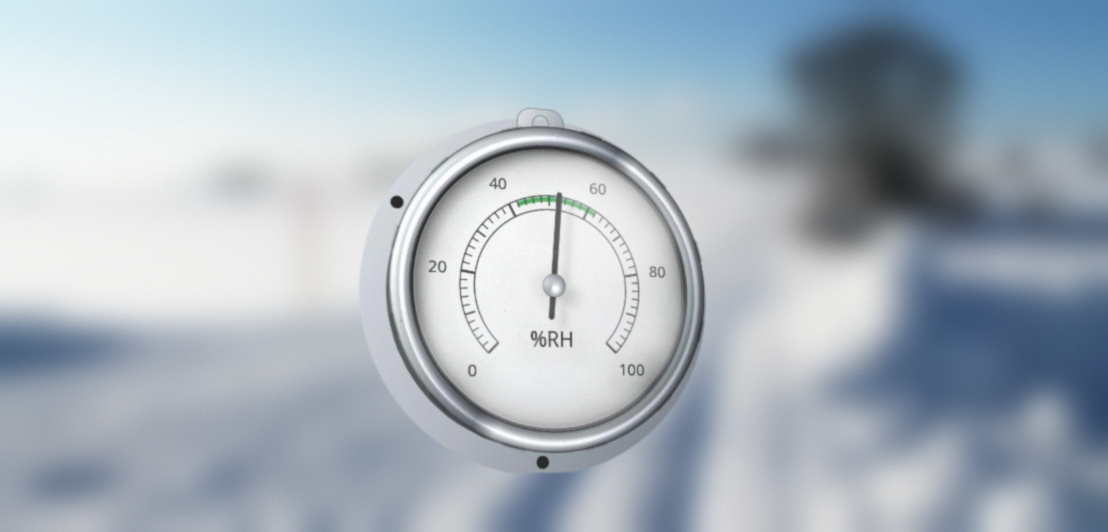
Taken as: value=52 unit=%
